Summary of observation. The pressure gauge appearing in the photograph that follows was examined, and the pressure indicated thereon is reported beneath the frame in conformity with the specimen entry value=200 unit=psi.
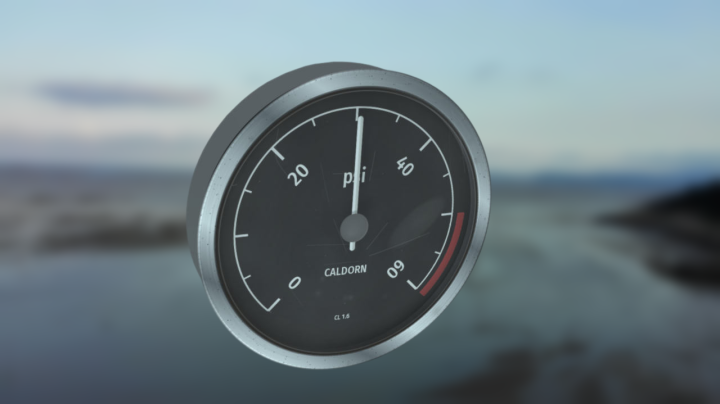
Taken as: value=30 unit=psi
